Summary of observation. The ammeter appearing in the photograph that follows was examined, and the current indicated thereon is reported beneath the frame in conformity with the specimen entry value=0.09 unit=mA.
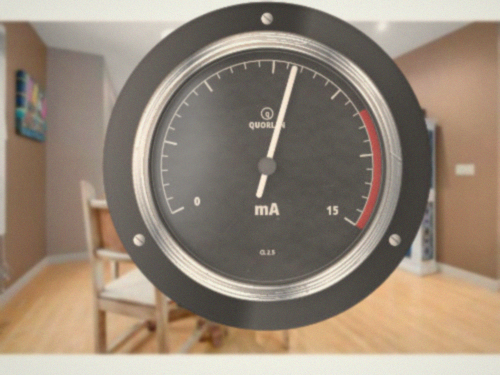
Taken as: value=8.25 unit=mA
